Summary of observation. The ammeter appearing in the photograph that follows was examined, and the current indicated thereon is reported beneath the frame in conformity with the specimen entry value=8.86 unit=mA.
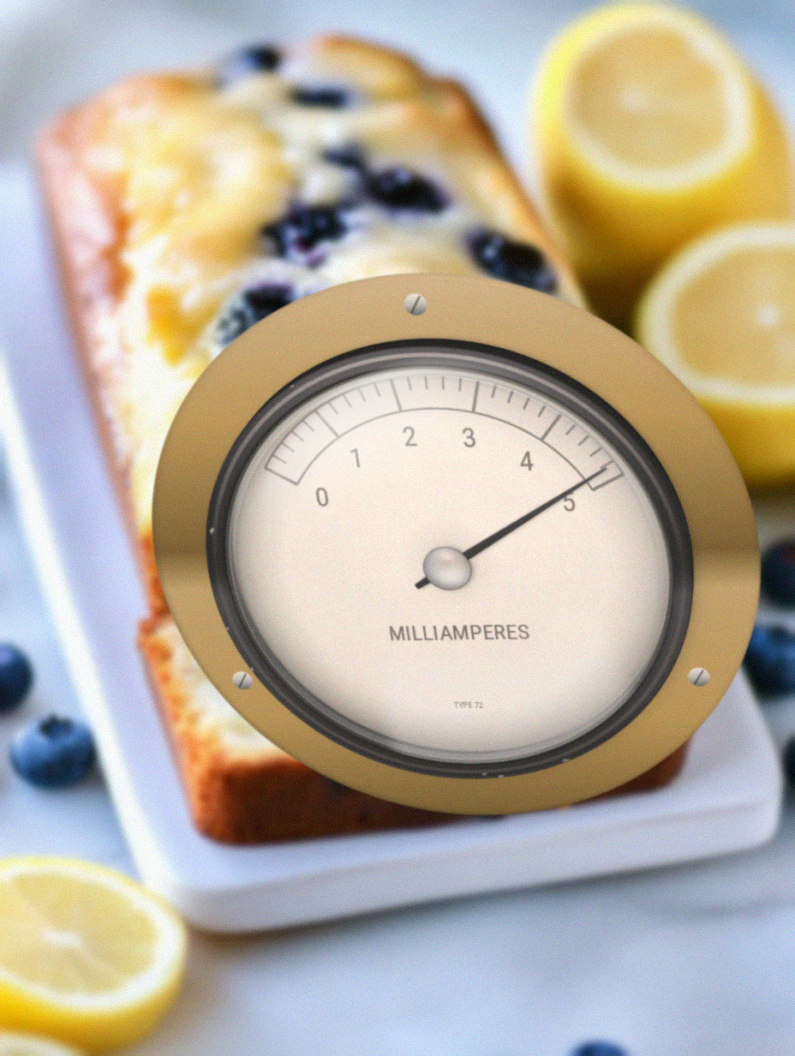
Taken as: value=4.8 unit=mA
